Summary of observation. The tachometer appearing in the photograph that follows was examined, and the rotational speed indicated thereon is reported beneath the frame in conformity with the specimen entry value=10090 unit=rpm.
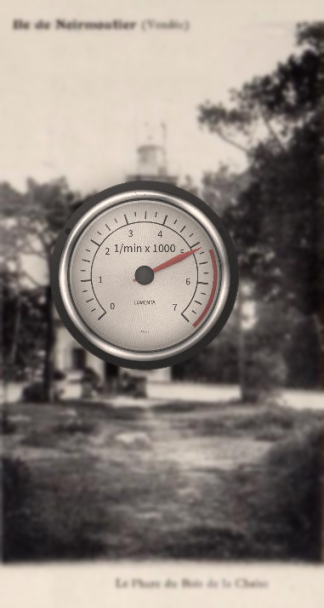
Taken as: value=5125 unit=rpm
